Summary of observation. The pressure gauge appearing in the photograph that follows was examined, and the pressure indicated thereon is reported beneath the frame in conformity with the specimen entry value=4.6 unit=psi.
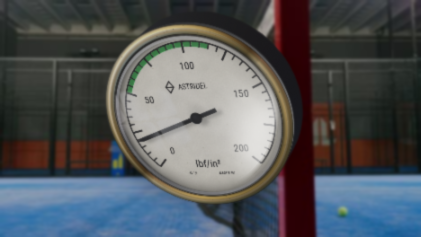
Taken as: value=20 unit=psi
